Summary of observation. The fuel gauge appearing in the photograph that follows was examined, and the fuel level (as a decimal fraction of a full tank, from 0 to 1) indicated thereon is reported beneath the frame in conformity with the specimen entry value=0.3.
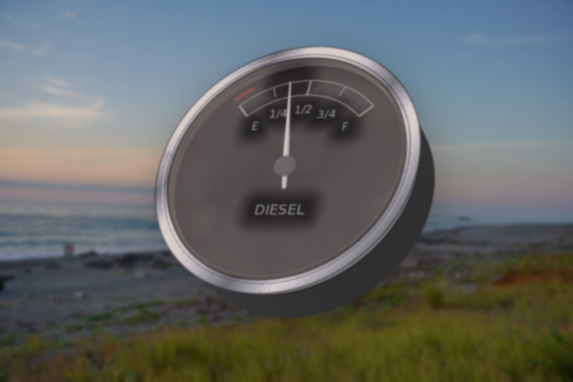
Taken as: value=0.375
